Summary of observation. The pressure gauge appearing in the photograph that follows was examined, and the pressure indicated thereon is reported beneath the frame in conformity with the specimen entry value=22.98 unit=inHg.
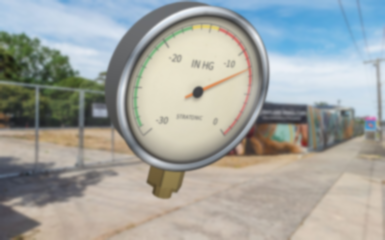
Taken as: value=-8 unit=inHg
